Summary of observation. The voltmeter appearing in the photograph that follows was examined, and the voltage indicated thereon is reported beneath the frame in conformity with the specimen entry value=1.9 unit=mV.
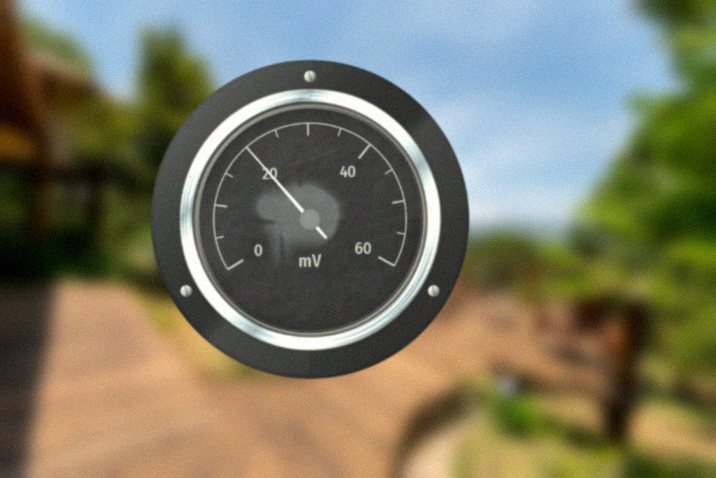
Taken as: value=20 unit=mV
